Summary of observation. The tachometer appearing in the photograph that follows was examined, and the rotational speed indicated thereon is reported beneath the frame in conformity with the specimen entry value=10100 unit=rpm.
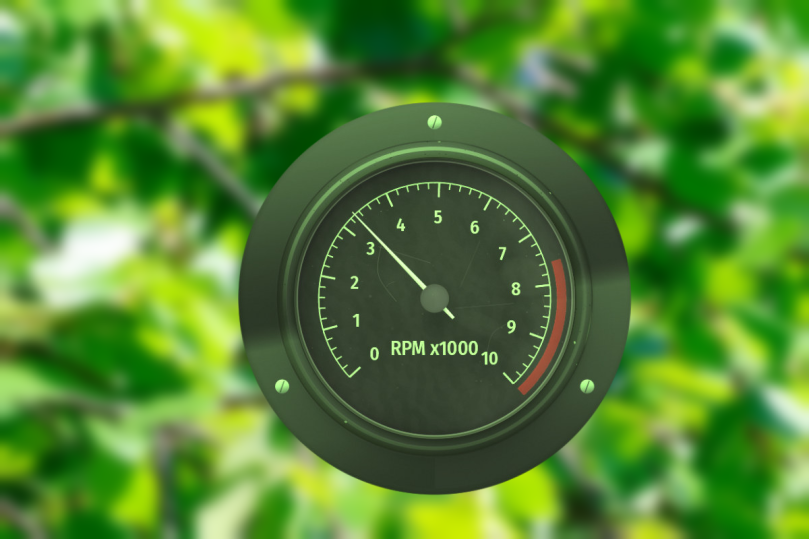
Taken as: value=3300 unit=rpm
